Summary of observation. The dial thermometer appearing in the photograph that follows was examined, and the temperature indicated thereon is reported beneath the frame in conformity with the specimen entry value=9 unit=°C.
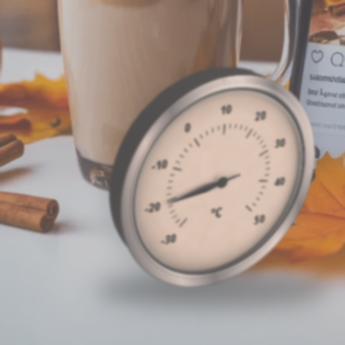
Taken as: value=-20 unit=°C
